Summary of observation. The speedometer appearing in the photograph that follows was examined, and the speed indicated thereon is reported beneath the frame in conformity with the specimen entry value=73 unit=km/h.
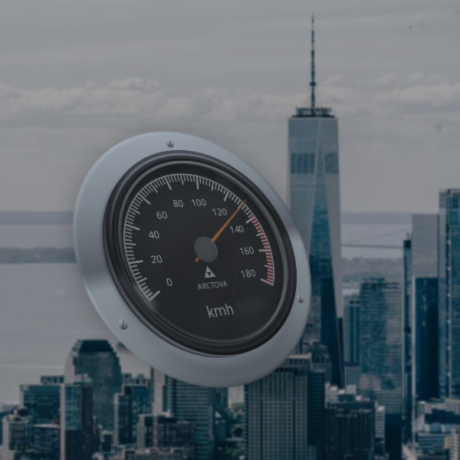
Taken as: value=130 unit=km/h
